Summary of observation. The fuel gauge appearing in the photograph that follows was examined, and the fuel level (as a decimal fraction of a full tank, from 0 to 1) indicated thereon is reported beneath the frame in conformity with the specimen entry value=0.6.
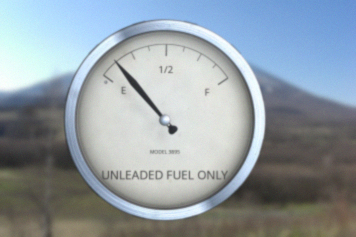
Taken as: value=0.125
